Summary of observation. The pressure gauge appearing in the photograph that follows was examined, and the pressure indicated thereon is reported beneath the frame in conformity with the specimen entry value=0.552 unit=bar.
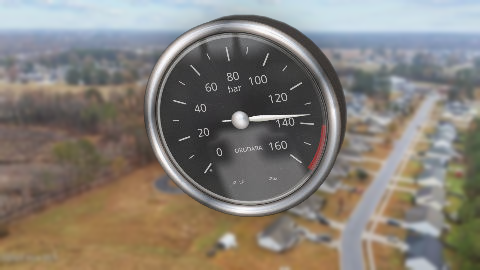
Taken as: value=135 unit=bar
